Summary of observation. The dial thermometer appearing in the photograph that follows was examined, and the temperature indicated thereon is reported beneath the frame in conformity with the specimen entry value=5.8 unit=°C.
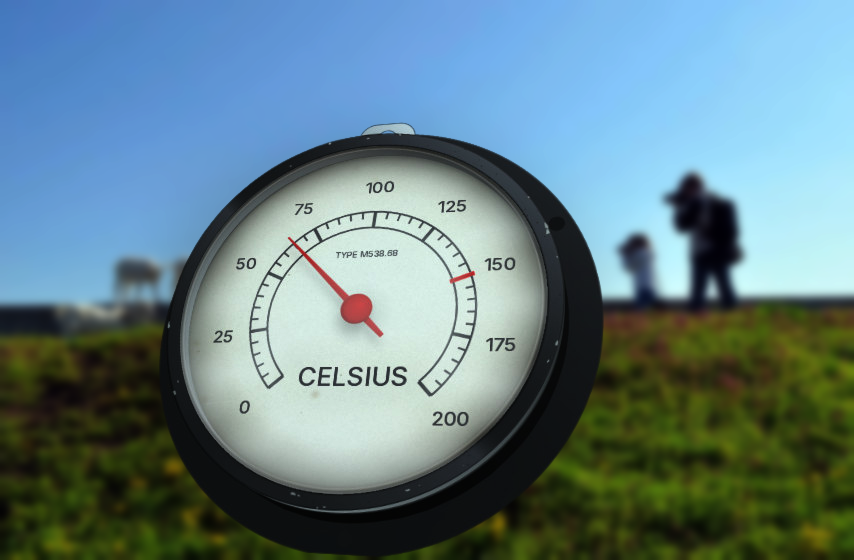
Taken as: value=65 unit=°C
